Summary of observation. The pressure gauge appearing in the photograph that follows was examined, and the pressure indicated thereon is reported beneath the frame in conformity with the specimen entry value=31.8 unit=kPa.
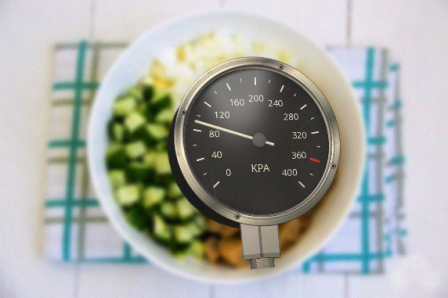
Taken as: value=90 unit=kPa
